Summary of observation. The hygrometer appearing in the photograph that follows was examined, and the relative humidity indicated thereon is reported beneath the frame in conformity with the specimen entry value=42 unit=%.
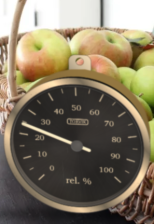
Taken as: value=25 unit=%
